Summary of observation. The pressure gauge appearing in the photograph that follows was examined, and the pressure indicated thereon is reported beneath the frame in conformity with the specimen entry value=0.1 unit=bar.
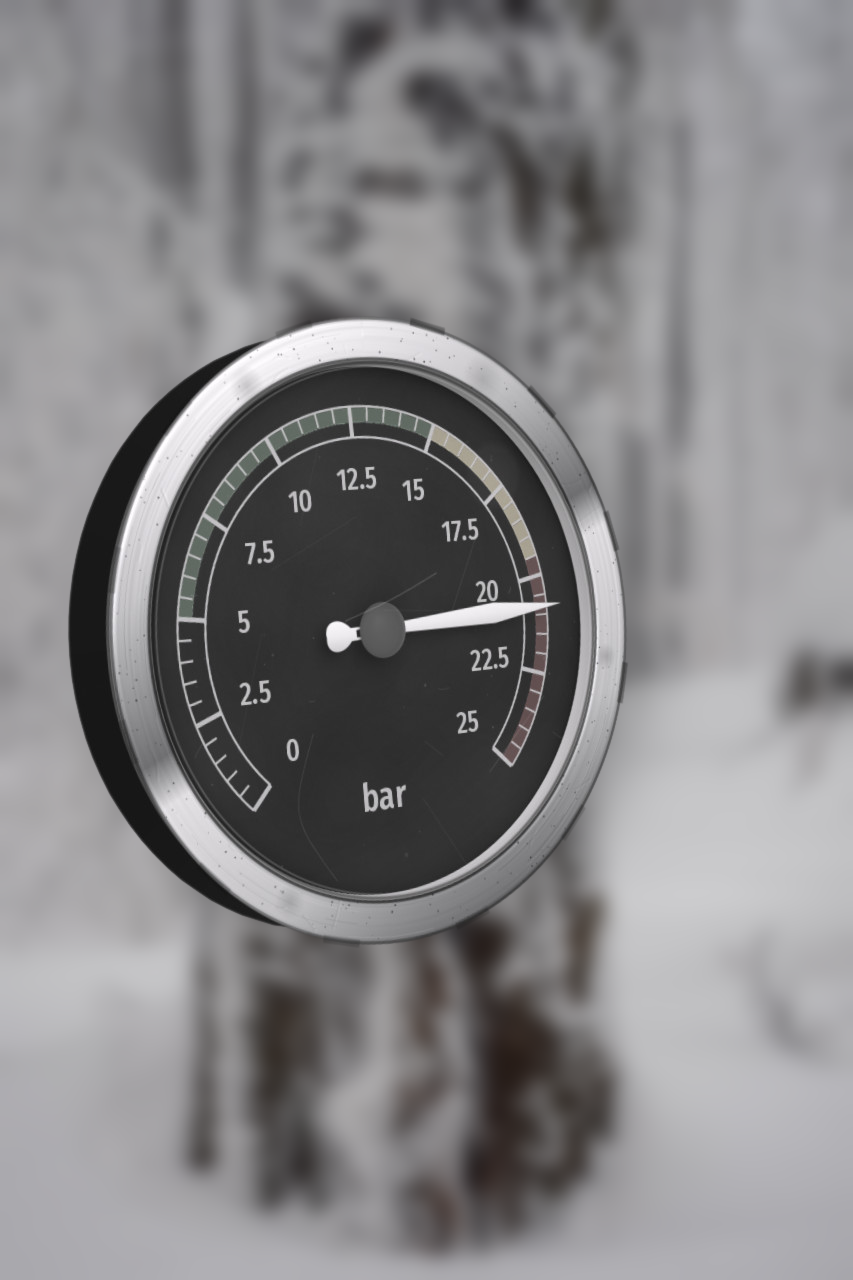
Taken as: value=20.75 unit=bar
